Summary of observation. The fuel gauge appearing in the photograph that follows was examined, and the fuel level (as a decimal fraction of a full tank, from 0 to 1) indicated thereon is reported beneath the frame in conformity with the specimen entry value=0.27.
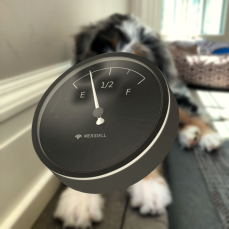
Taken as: value=0.25
